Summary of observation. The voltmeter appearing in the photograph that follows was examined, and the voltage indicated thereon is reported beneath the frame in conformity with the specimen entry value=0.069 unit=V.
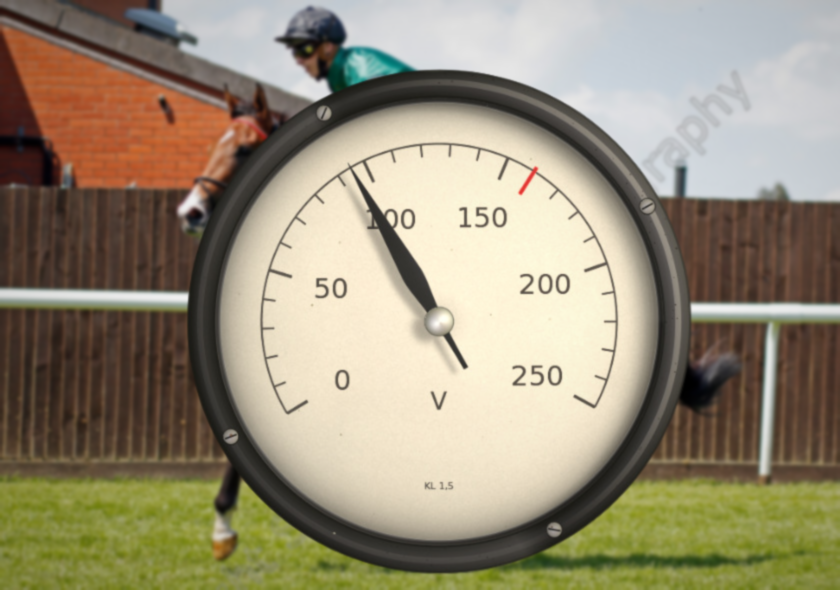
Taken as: value=95 unit=V
